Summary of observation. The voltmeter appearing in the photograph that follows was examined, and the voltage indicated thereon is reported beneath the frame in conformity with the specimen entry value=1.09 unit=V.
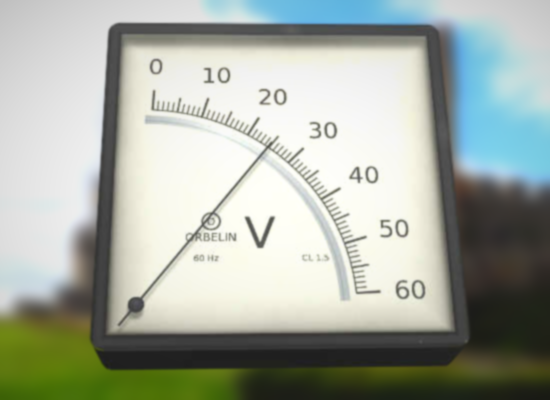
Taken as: value=25 unit=V
